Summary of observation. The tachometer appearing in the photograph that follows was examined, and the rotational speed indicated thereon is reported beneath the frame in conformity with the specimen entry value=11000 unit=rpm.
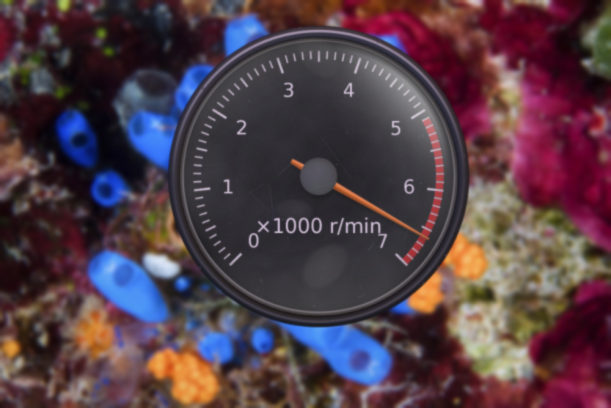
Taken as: value=6600 unit=rpm
